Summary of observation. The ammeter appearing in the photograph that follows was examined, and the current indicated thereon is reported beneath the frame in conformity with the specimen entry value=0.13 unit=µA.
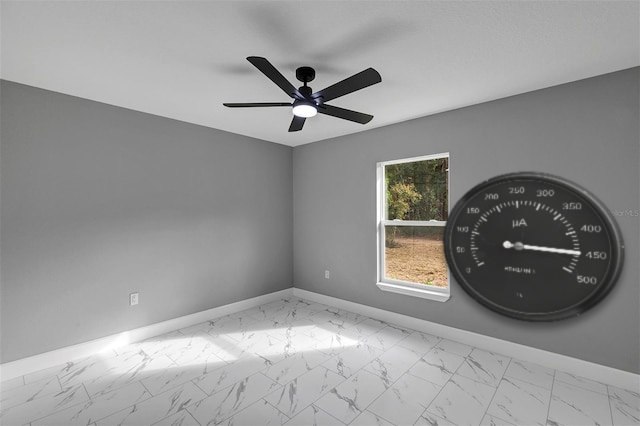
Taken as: value=450 unit=µA
